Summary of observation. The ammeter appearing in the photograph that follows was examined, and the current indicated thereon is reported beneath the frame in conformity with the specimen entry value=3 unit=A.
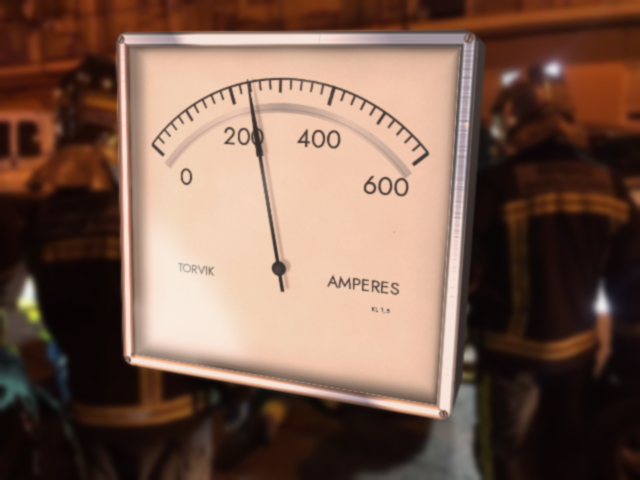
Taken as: value=240 unit=A
